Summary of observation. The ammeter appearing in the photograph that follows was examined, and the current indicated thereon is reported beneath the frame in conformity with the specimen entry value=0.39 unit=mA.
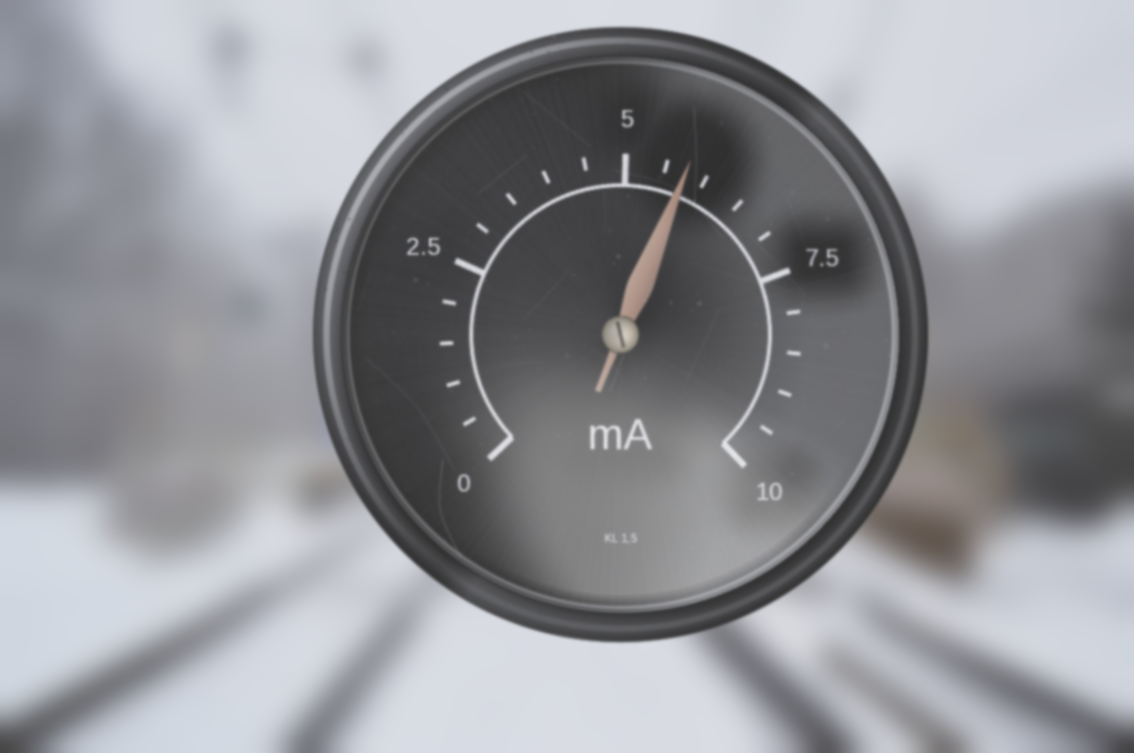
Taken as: value=5.75 unit=mA
